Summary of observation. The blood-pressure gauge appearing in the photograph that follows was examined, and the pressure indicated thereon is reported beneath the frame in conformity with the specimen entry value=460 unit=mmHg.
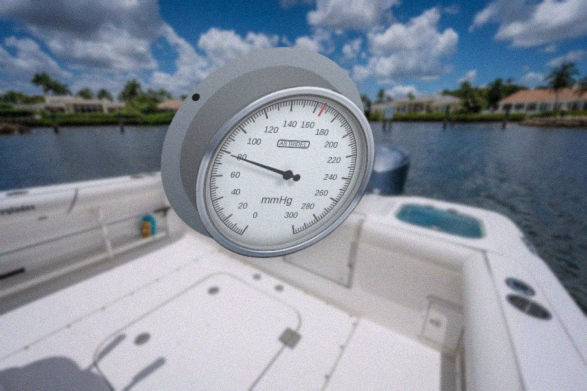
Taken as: value=80 unit=mmHg
